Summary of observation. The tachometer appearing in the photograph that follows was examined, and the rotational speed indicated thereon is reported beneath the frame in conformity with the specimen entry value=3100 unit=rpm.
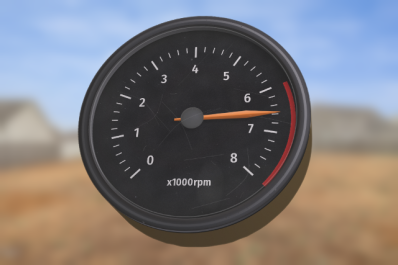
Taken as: value=6600 unit=rpm
